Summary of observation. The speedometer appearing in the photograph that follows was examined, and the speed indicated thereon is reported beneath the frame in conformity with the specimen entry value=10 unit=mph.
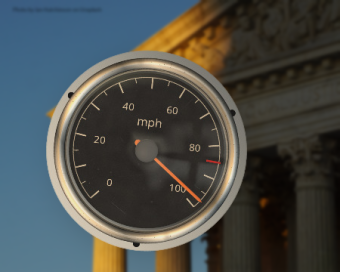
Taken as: value=97.5 unit=mph
